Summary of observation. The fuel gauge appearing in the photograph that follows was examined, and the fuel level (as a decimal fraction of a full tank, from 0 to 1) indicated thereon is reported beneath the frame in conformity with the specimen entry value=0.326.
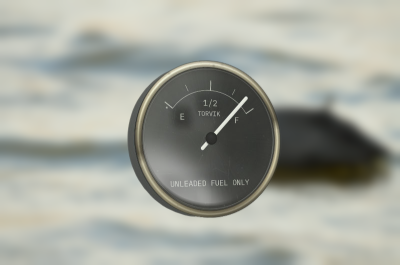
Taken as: value=0.875
